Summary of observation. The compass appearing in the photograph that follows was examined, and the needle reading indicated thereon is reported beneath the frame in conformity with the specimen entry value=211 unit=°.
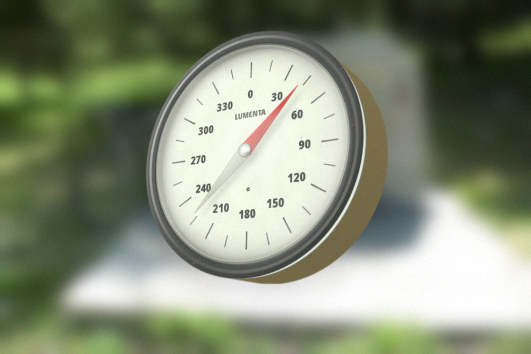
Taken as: value=45 unit=°
